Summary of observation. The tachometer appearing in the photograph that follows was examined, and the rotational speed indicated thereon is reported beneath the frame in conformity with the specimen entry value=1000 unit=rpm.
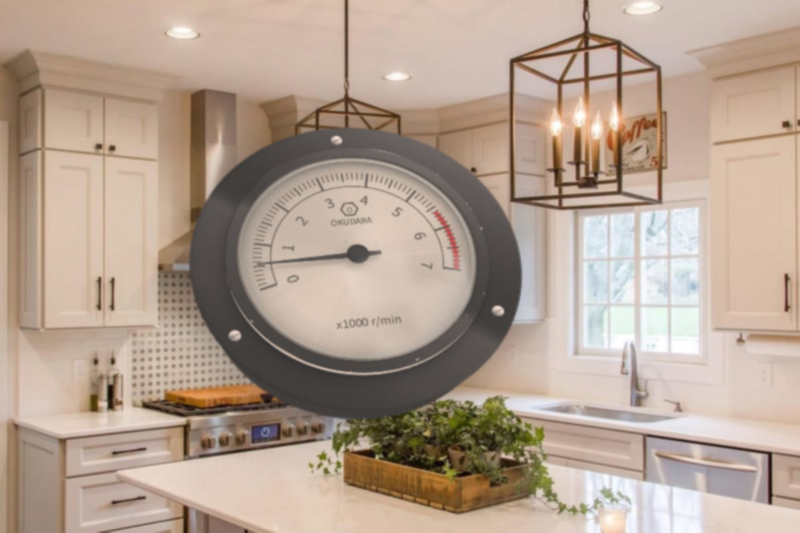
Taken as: value=500 unit=rpm
